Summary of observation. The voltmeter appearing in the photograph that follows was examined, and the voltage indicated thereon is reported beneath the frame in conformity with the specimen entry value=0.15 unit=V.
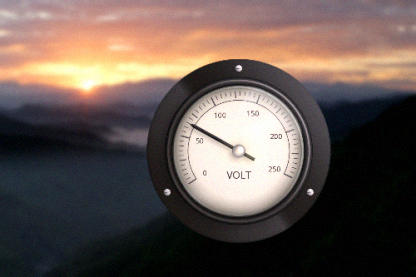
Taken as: value=65 unit=V
